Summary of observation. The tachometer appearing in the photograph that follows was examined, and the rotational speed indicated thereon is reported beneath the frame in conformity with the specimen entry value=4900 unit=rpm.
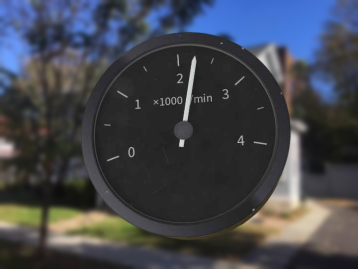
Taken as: value=2250 unit=rpm
